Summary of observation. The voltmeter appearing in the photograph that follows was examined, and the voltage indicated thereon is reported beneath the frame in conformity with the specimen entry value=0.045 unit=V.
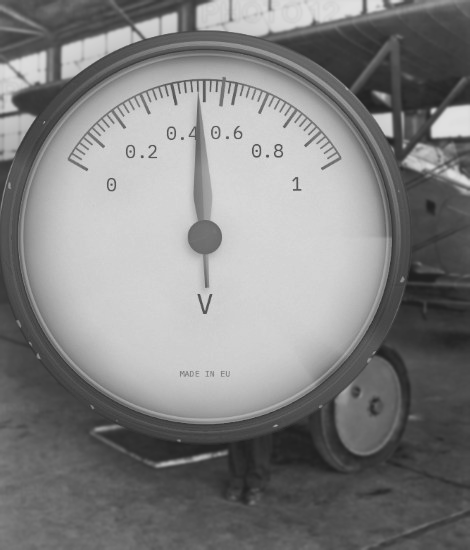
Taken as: value=0.48 unit=V
